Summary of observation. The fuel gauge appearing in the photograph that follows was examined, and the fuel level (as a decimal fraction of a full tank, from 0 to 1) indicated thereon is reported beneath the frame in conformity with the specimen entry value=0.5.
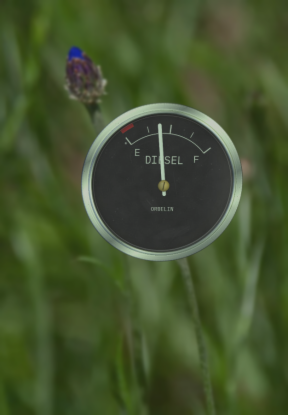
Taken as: value=0.375
